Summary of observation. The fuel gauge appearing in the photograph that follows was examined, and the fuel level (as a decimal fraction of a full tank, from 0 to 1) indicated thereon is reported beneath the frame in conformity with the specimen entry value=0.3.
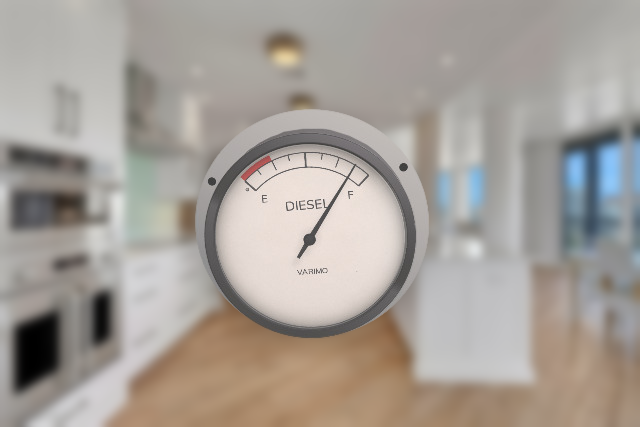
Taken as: value=0.875
